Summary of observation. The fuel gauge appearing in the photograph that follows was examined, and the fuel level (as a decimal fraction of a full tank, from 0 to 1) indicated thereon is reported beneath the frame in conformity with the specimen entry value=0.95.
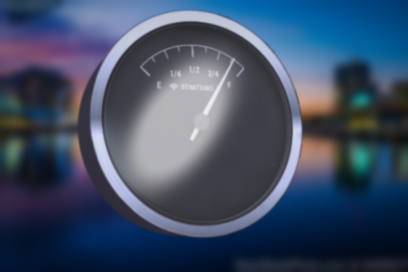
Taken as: value=0.875
